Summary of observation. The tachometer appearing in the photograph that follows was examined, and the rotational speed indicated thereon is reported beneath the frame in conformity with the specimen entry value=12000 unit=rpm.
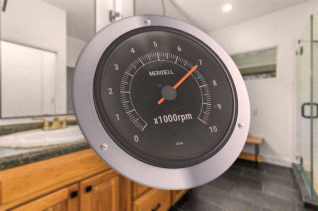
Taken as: value=7000 unit=rpm
